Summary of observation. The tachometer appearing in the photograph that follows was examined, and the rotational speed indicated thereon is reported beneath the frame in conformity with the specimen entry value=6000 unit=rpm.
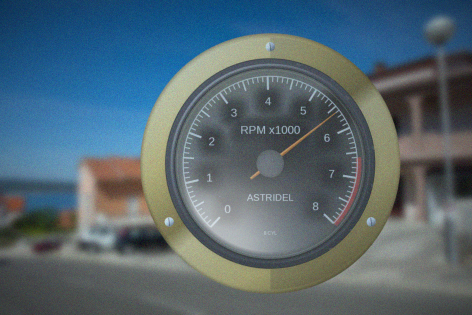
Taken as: value=5600 unit=rpm
